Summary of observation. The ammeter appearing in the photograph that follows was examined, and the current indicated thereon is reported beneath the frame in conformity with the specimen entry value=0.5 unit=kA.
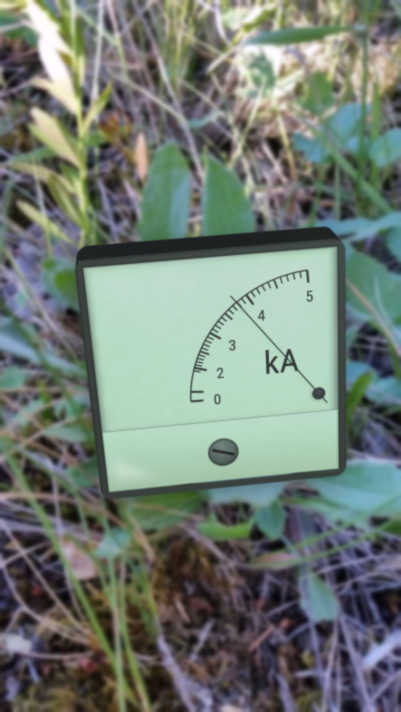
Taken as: value=3.8 unit=kA
